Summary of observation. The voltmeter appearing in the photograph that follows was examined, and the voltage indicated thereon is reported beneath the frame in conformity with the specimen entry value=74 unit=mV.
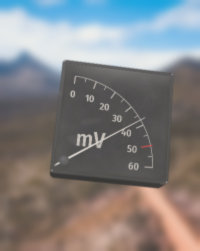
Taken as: value=37.5 unit=mV
